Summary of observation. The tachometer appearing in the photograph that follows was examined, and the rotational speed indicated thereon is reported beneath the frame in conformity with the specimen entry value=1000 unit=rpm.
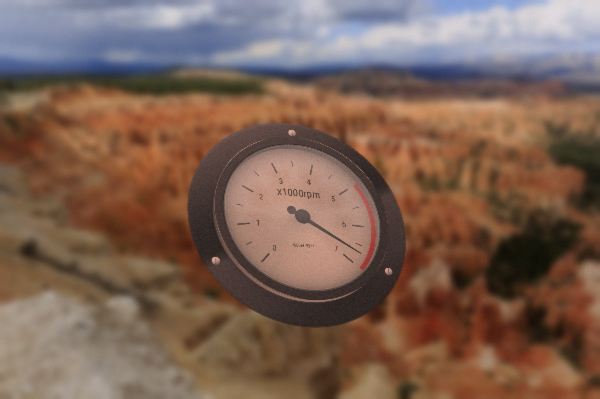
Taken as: value=6750 unit=rpm
